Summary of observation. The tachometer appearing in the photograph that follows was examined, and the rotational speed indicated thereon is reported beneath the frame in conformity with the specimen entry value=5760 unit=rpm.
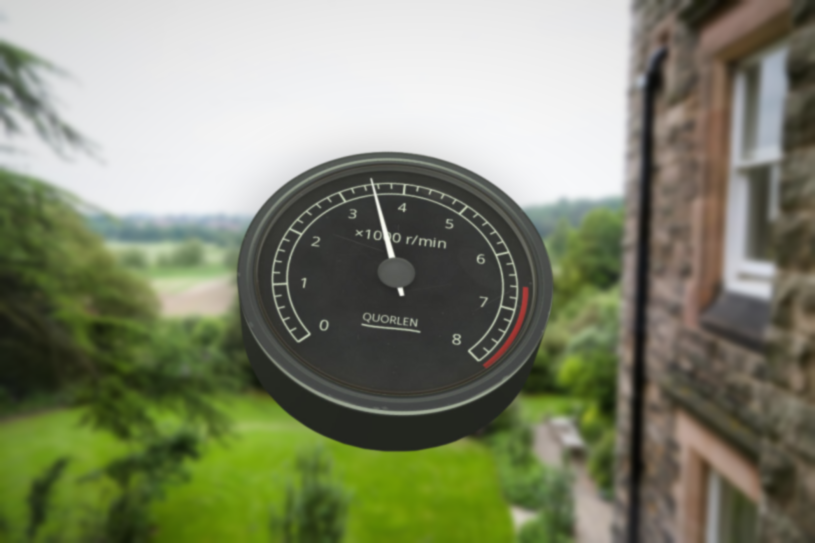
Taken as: value=3500 unit=rpm
